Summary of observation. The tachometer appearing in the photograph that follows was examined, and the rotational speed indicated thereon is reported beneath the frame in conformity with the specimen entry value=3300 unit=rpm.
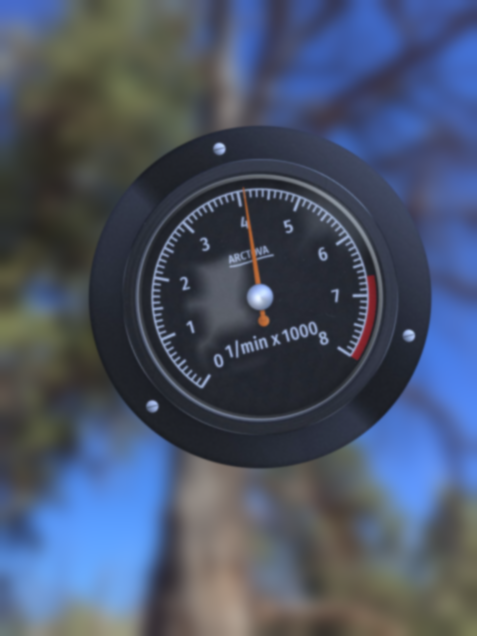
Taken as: value=4100 unit=rpm
